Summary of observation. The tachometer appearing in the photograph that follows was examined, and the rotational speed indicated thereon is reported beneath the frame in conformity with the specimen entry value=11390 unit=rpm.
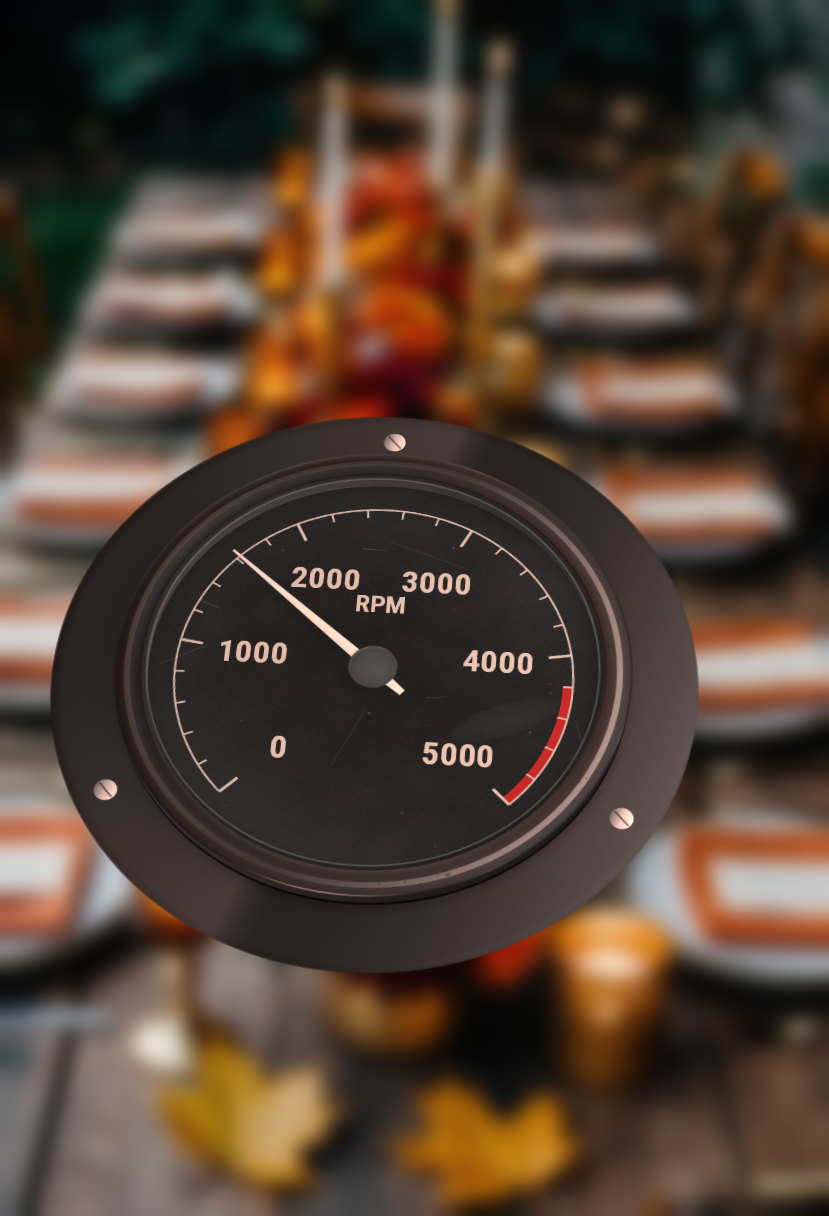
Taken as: value=1600 unit=rpm
